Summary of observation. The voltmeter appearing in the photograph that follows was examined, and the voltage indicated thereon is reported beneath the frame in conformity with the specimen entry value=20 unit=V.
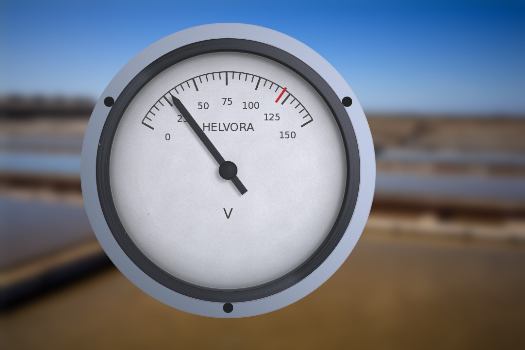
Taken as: value=30 unit=V
